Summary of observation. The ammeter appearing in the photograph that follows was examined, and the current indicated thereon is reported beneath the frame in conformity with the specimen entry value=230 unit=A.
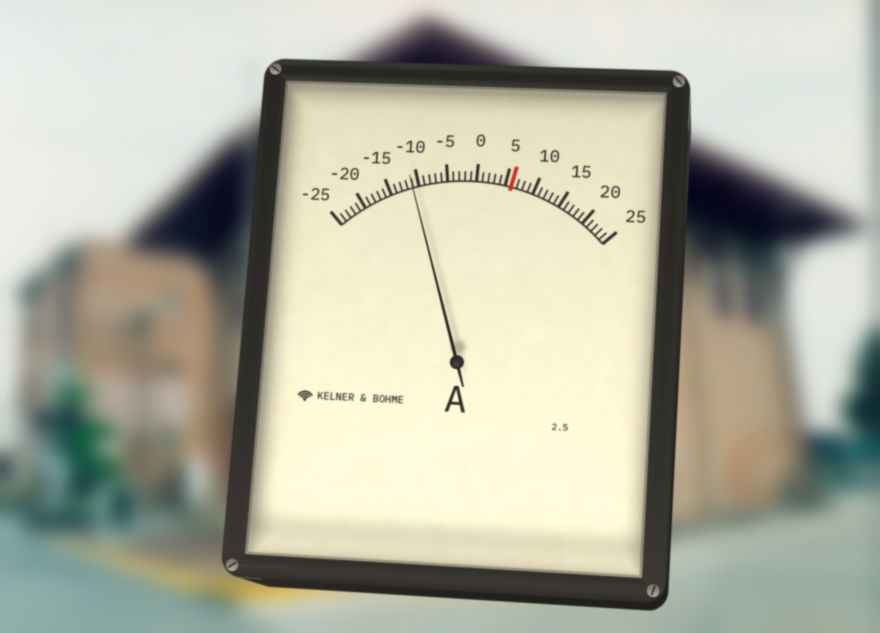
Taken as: value=-11 unit=A
